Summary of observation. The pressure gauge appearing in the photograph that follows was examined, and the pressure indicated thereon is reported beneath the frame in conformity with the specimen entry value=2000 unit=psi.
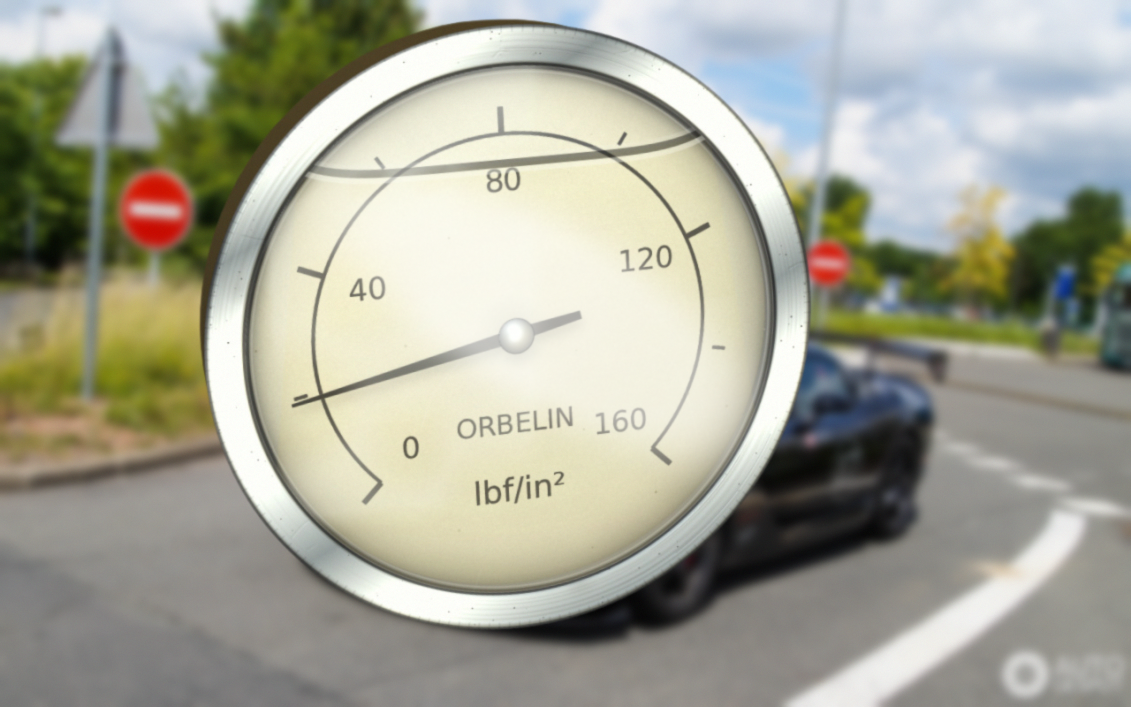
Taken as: value=20 unit=psi
